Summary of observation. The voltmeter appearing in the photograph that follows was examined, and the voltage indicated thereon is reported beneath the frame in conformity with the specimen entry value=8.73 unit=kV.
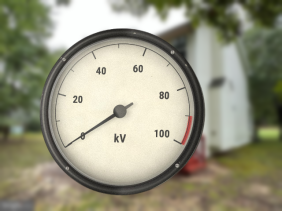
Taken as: value=0 unit=kV
